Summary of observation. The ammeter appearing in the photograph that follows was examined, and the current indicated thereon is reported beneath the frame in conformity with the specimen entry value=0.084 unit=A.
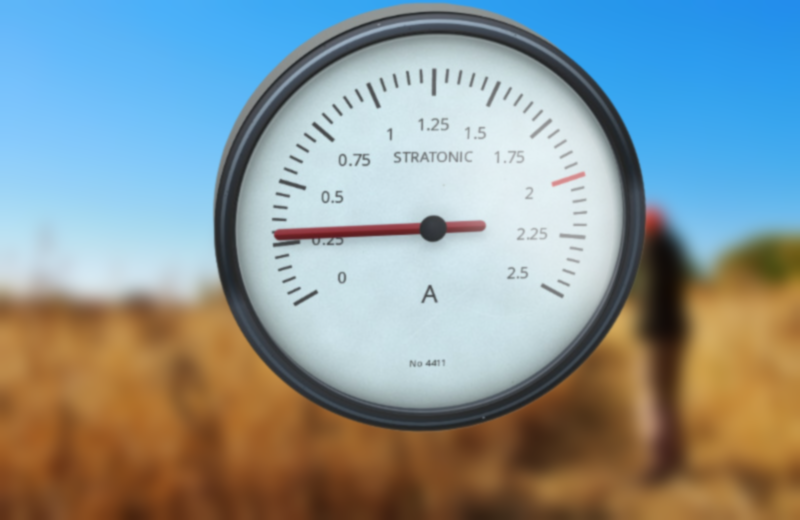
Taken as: value=0.3 unit=A
